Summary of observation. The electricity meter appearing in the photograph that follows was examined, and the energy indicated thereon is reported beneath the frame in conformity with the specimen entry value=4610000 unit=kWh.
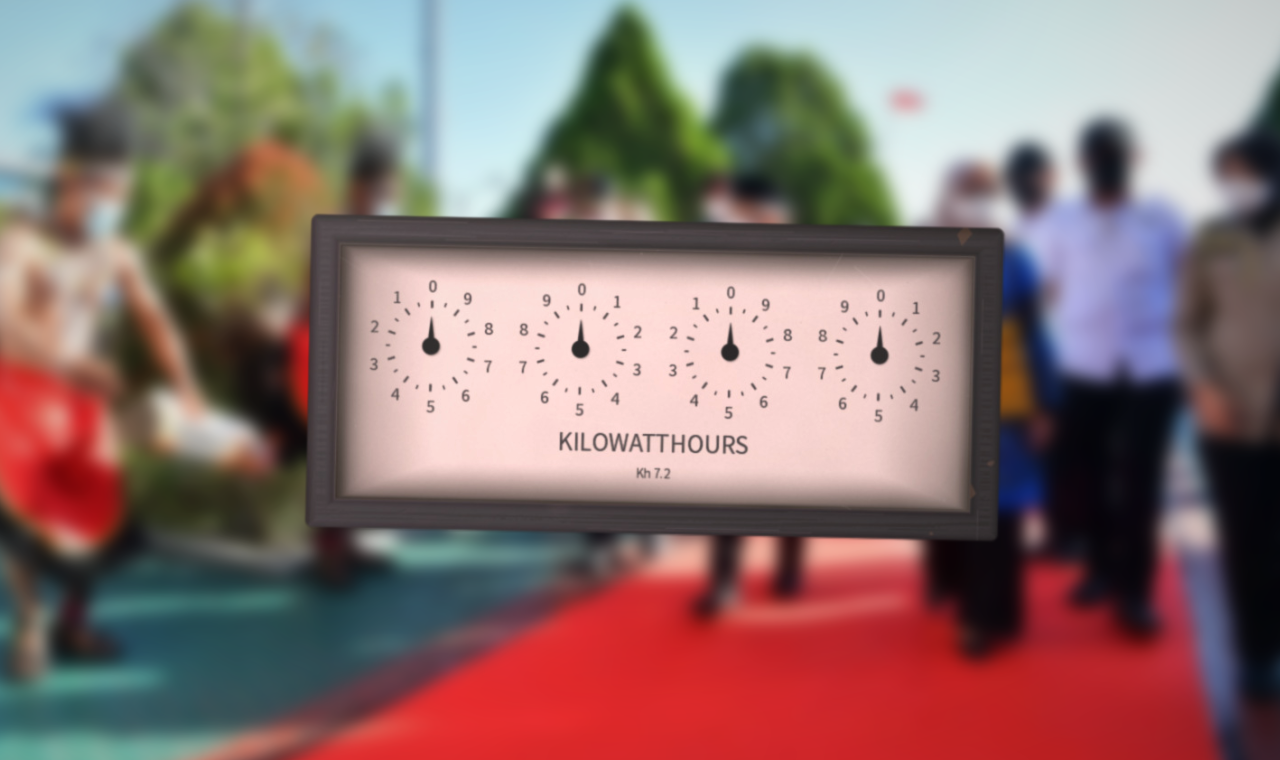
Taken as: value=0 unit=kWh
